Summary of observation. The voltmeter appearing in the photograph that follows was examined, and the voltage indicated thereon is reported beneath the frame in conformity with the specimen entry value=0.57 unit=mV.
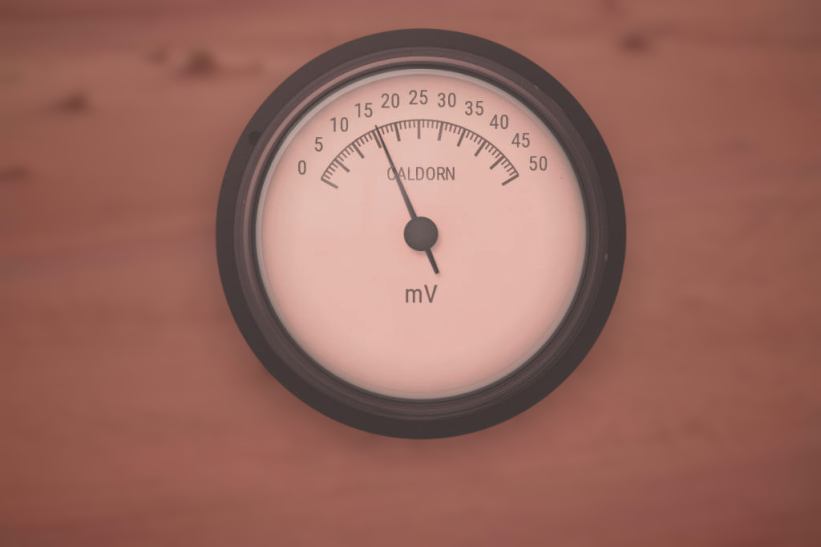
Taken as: value=16 unit=mV
